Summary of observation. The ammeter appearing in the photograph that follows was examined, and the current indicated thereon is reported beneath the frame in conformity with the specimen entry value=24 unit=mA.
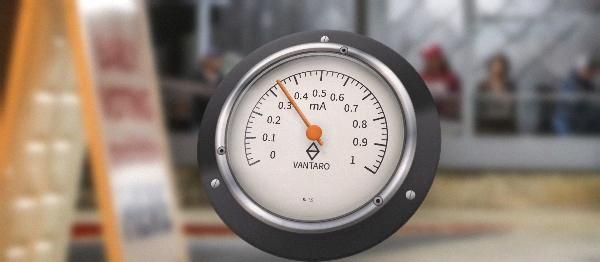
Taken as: value=0.34 unit=mA
